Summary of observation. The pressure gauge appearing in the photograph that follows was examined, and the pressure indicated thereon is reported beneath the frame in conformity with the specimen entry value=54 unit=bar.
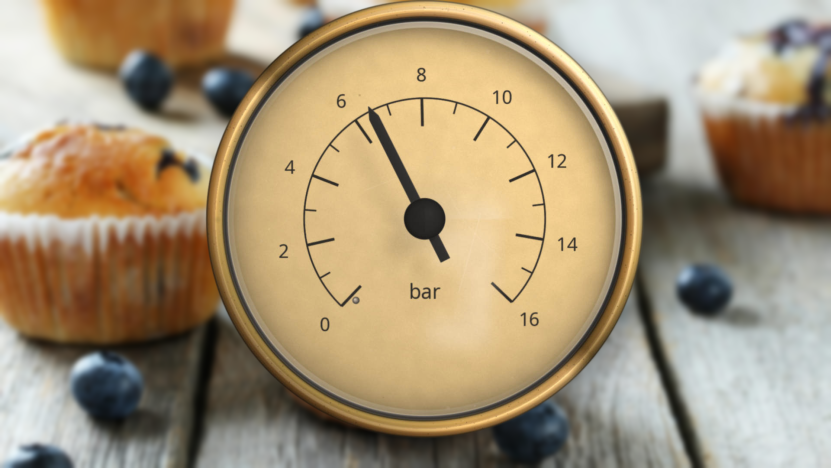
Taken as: value=6.5 unit=bar
